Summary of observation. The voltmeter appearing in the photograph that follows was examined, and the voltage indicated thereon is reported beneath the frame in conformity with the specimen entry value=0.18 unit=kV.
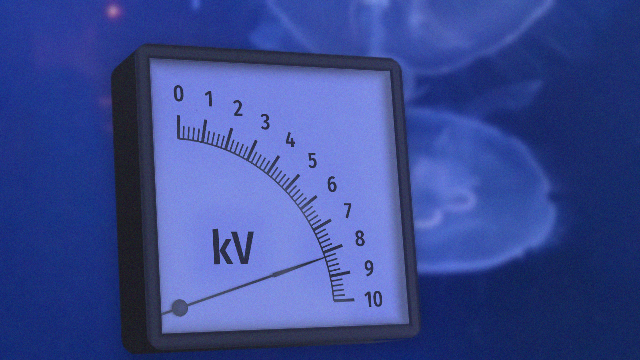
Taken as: value=8.2 unit=kV
